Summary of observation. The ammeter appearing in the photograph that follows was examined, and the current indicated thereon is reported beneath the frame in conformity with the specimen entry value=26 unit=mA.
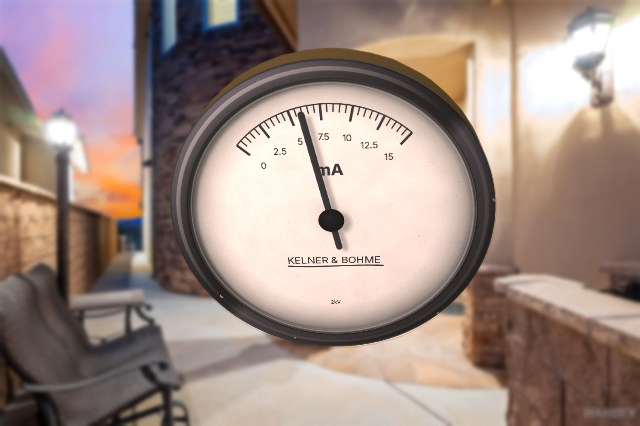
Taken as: value=6 unit=mA
